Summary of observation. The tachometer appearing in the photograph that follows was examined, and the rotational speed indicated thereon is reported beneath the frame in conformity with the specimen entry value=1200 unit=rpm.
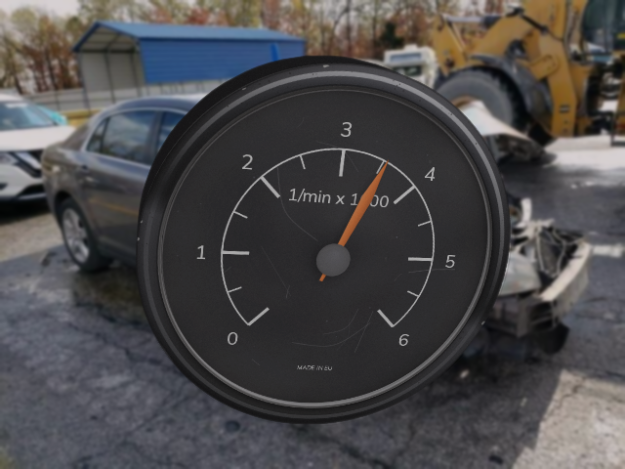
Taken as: value=3500 unit=rpm
